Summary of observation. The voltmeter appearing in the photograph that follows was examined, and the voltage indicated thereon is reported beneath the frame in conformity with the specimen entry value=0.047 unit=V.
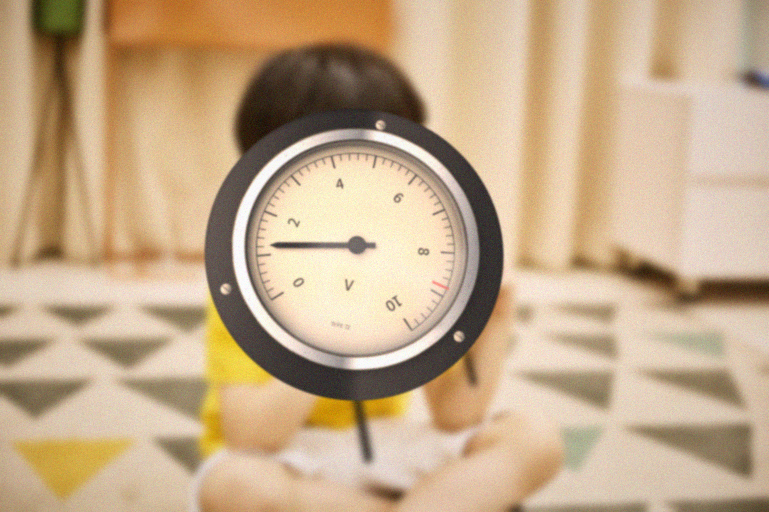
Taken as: value=1.2 unit=V
